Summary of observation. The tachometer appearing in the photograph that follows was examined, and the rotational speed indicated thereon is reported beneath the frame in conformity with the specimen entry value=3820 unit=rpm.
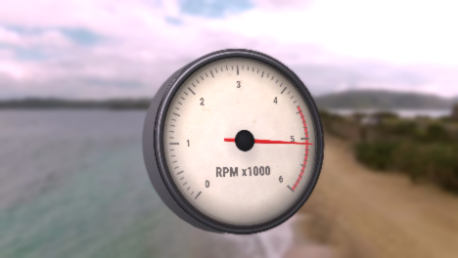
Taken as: value=5100 unit=rpm
